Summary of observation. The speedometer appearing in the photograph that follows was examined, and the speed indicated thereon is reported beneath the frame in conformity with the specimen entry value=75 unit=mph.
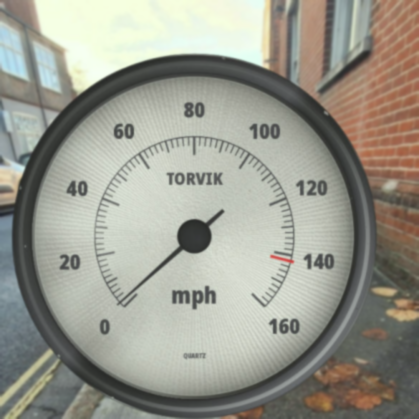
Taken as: value=2 unit=mph
